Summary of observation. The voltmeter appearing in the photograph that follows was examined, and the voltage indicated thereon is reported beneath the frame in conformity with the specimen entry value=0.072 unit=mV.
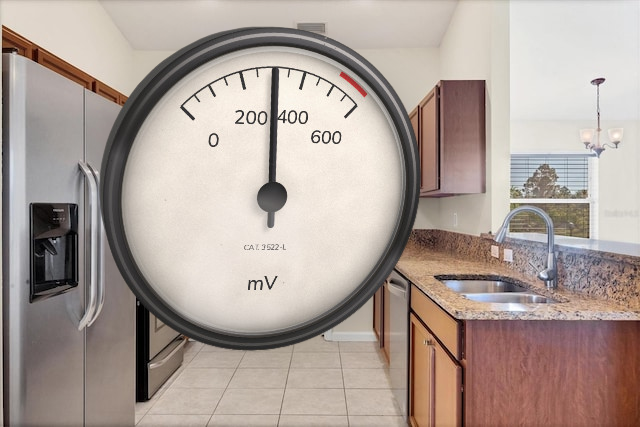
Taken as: value=300 unit=mV
